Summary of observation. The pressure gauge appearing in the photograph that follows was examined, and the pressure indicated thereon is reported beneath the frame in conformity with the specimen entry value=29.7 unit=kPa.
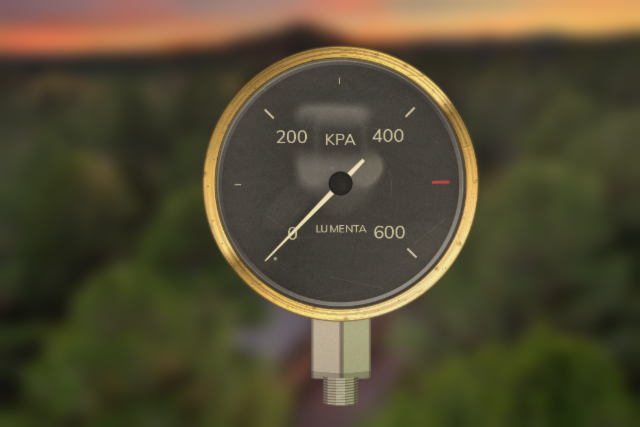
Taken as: value=0 unit=kPa
